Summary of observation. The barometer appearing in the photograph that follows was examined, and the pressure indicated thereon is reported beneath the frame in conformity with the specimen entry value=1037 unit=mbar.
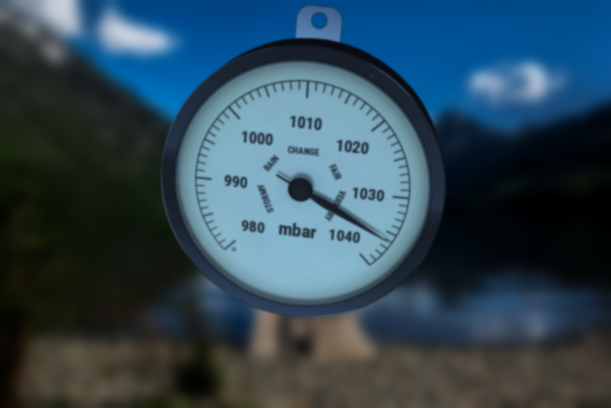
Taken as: value=1036 unit=mbar
